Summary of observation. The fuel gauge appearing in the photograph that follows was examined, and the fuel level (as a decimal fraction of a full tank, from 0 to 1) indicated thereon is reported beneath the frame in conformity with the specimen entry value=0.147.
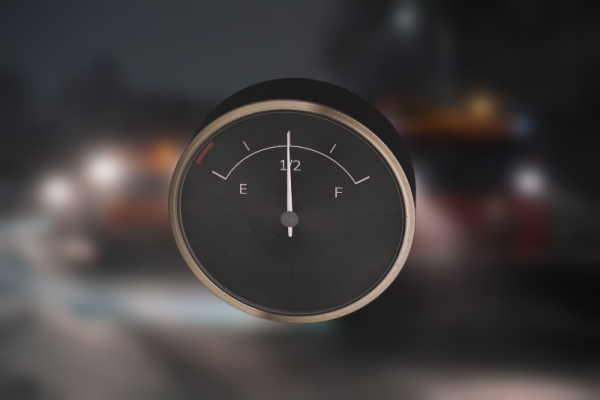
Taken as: value=0.5
